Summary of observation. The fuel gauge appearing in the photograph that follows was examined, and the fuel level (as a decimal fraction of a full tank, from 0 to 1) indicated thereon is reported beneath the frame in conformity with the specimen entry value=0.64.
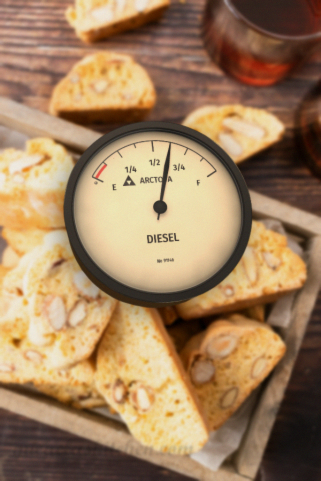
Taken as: value=0.625
